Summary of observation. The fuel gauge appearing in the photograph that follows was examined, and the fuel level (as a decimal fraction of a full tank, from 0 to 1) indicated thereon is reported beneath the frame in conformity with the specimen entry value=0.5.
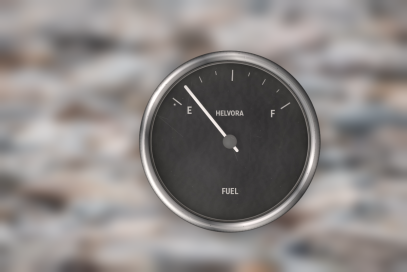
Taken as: value=0.125
